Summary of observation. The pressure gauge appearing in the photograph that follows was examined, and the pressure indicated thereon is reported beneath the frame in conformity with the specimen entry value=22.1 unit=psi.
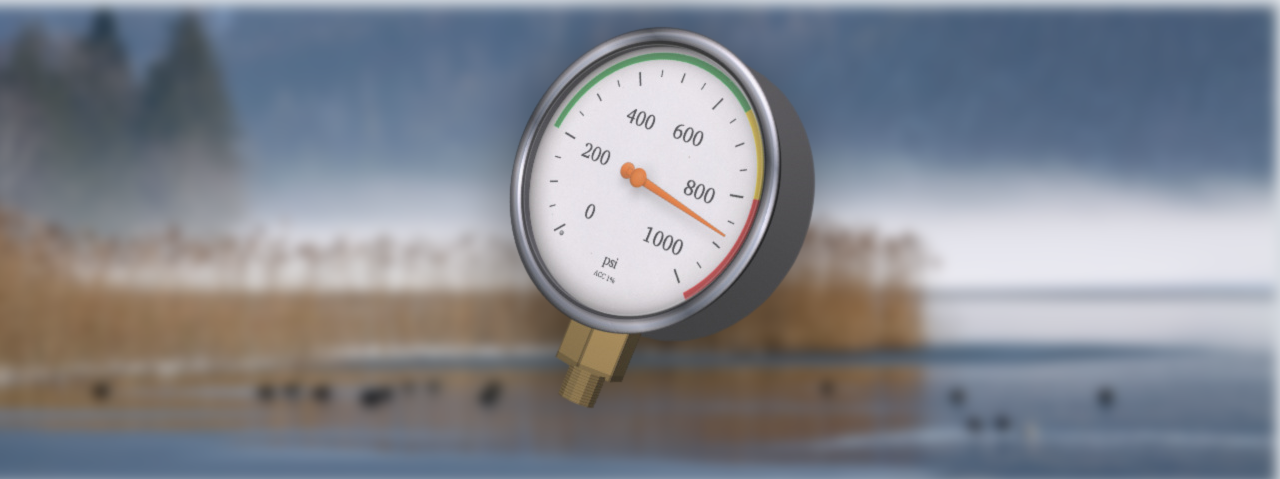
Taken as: value=875 unit=psi
